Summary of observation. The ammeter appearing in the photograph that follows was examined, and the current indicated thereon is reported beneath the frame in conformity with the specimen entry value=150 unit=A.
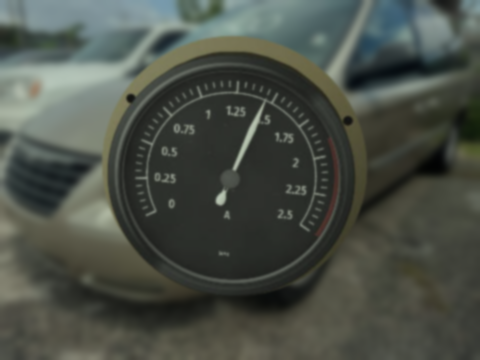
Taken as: value=1.45 unit=A
